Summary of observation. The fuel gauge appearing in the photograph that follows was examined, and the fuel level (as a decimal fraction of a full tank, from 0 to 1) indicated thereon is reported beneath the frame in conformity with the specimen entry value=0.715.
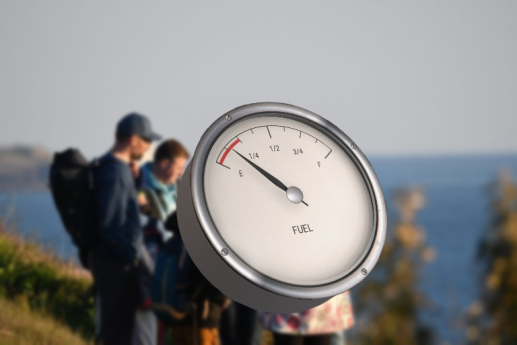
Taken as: value=0.125
